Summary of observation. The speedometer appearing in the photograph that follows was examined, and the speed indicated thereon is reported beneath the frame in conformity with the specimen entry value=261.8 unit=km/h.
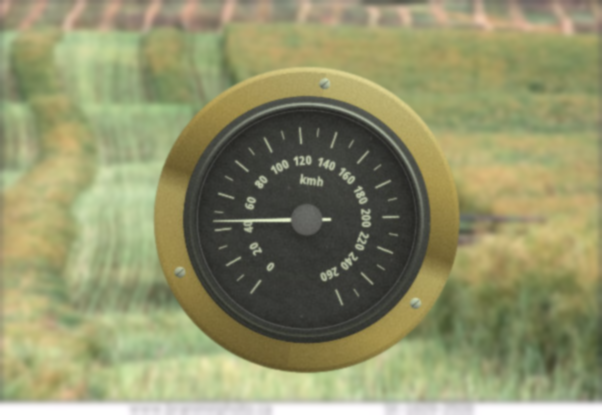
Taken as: value=45 unit=km/h
